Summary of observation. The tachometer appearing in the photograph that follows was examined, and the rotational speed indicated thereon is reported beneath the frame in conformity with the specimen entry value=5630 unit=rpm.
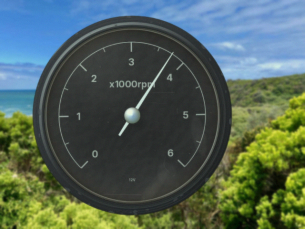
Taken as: value=3750 unit=rpm
